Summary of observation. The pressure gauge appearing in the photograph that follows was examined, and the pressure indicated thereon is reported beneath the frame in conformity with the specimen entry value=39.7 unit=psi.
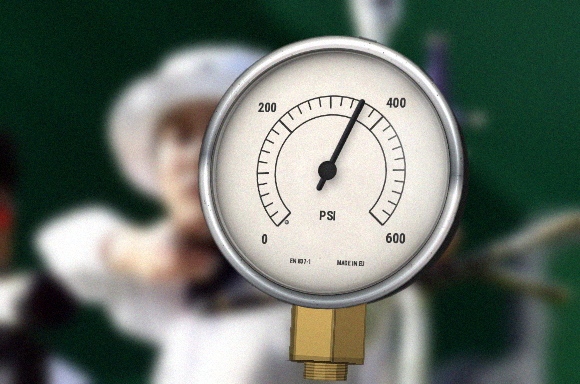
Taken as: value=360 unit=psi
